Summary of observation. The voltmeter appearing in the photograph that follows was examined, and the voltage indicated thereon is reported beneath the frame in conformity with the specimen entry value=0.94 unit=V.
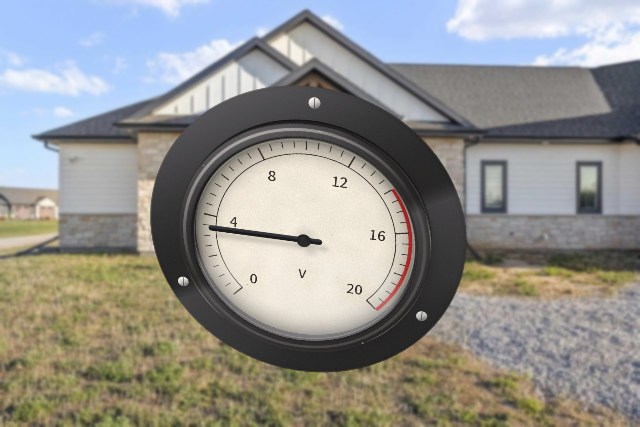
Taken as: value=3.5 unit=V
